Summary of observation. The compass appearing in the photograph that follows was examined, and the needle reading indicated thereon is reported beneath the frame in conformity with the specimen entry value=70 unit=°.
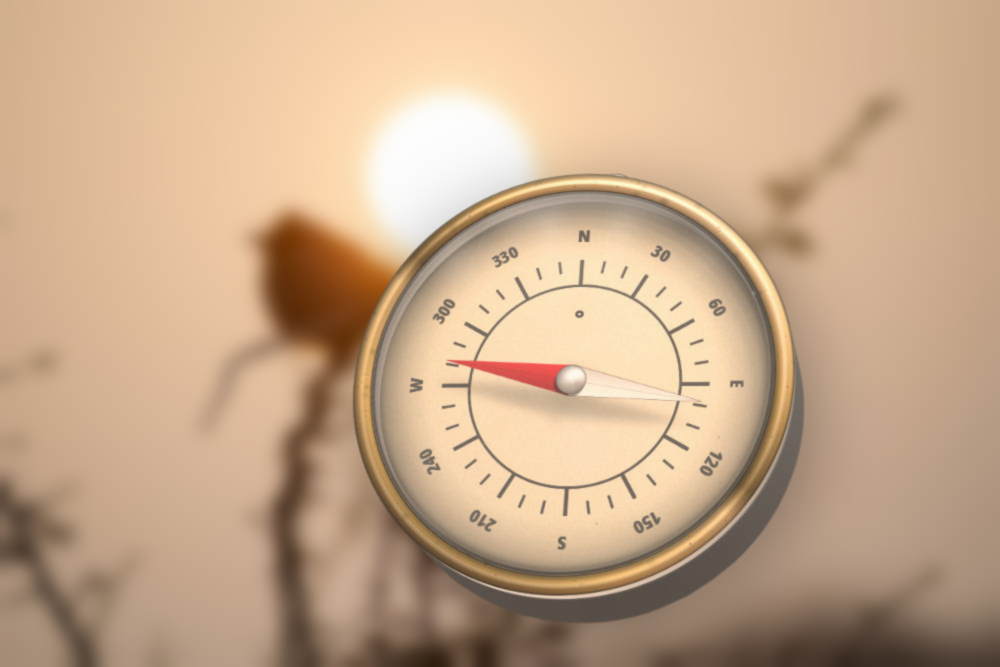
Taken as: value=280 unit=°
